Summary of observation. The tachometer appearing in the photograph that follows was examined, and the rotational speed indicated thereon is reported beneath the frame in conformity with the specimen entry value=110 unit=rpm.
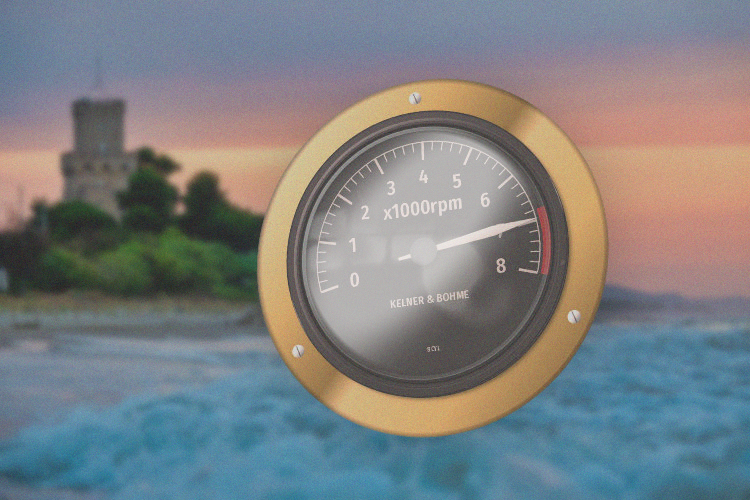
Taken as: value=7000 unit=rpm
